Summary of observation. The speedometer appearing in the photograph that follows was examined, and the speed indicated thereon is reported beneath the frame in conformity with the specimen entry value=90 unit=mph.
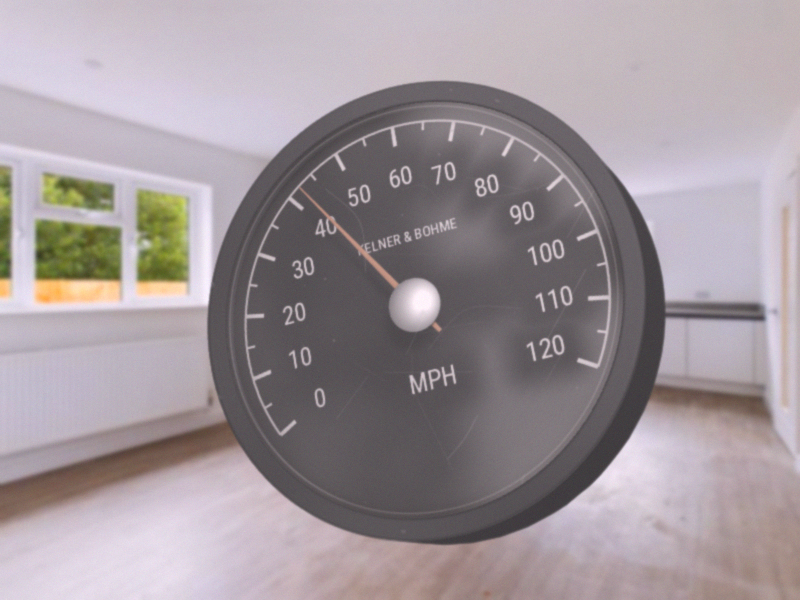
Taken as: value=42.5 unit=mph
